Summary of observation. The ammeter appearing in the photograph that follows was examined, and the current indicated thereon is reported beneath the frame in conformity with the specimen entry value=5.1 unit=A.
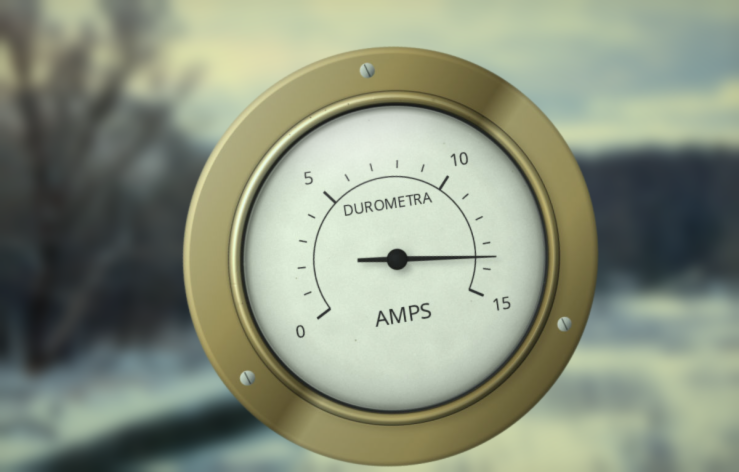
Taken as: value=13.5 unit=A
